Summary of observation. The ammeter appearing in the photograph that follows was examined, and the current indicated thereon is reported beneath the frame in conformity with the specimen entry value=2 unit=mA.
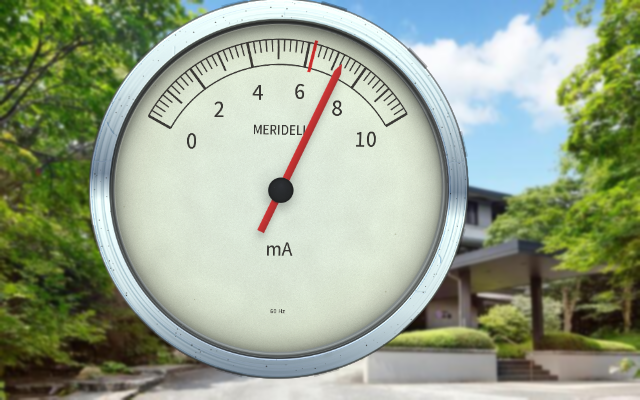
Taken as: value=7.2 unit=mA
